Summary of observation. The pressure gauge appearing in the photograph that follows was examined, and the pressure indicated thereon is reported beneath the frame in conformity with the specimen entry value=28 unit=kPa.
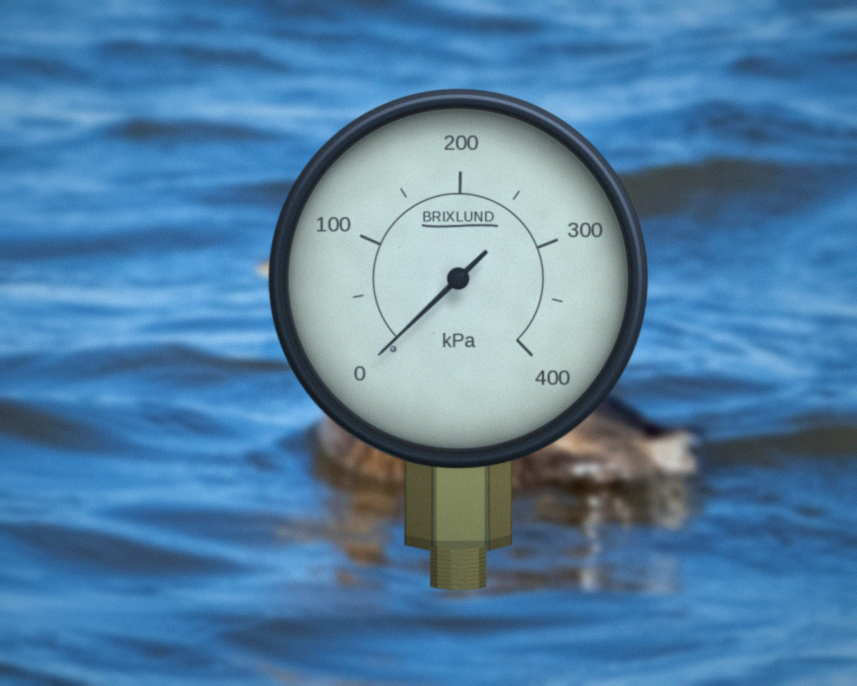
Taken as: value=0 unit=kPa
